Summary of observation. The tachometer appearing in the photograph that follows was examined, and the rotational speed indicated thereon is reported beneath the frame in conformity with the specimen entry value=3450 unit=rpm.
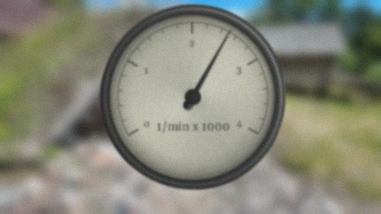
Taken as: value=2500 unit=rpm
